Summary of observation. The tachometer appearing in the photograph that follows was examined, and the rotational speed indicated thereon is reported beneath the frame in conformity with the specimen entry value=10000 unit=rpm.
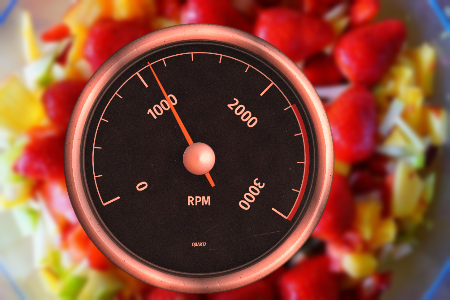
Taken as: value=1100 unit=rpm
